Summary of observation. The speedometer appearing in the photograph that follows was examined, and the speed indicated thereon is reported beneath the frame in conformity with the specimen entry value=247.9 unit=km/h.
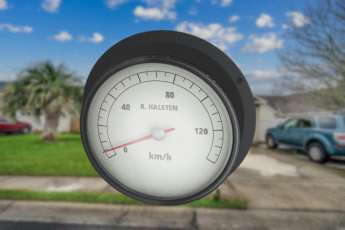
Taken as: value=5 unit=km/h
